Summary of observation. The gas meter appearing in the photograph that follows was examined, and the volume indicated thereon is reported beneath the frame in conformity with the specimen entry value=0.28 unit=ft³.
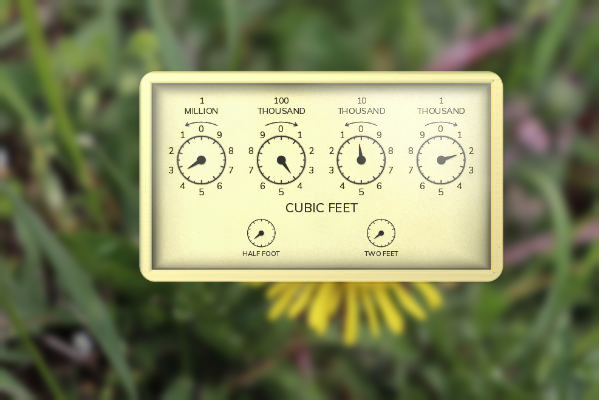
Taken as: value=340200 unit=ft³
